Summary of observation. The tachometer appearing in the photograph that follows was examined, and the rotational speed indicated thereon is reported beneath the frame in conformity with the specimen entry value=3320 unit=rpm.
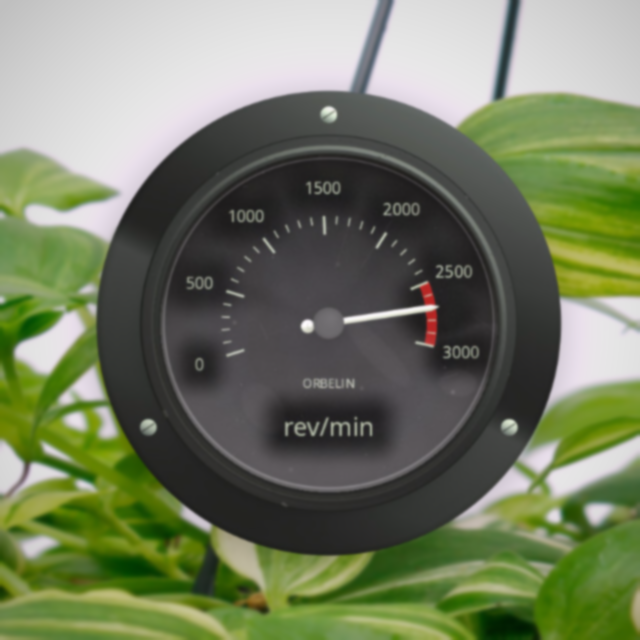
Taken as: value=2700 unit=rpm
